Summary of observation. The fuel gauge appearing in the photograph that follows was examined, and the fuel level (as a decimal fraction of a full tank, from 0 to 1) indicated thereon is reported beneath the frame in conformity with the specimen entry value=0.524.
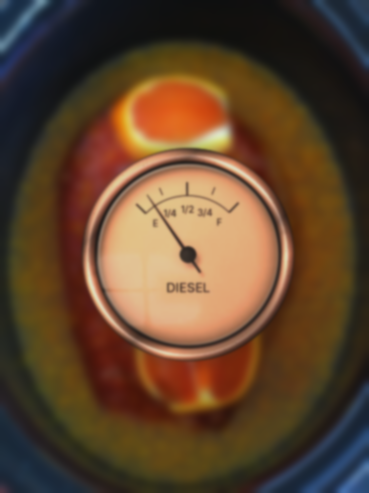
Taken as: value=0.125
